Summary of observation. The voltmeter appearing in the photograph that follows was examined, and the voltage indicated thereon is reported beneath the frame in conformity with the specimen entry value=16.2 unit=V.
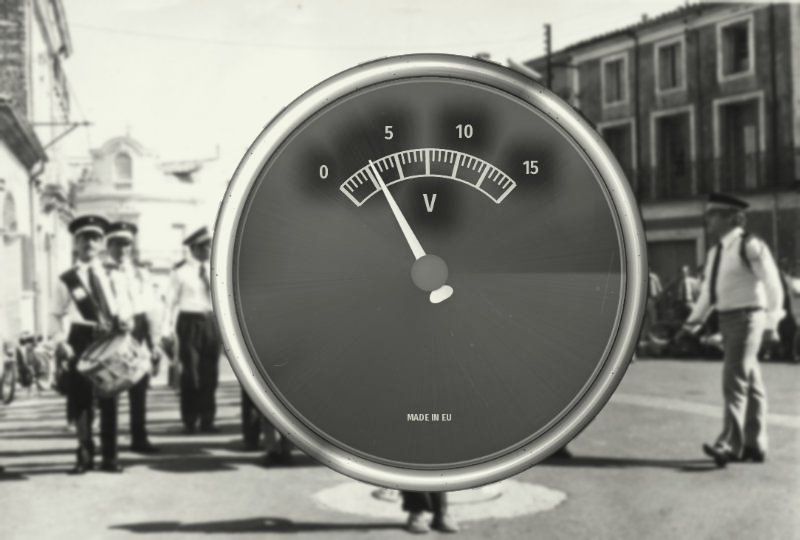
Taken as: value=3 unit=V
